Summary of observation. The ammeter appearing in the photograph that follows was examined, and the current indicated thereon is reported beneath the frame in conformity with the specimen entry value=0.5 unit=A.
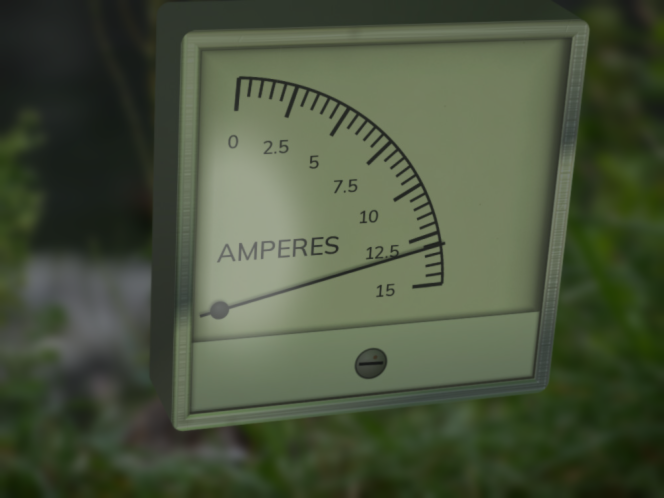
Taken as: value=13 unit=A
